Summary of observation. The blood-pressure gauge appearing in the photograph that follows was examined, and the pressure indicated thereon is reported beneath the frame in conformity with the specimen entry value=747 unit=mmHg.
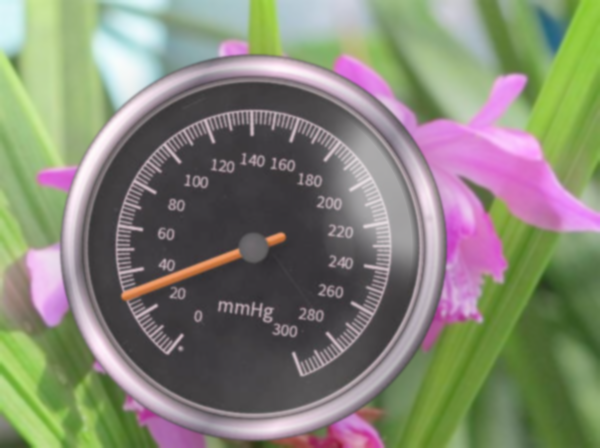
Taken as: value=30 unit=mmHg
